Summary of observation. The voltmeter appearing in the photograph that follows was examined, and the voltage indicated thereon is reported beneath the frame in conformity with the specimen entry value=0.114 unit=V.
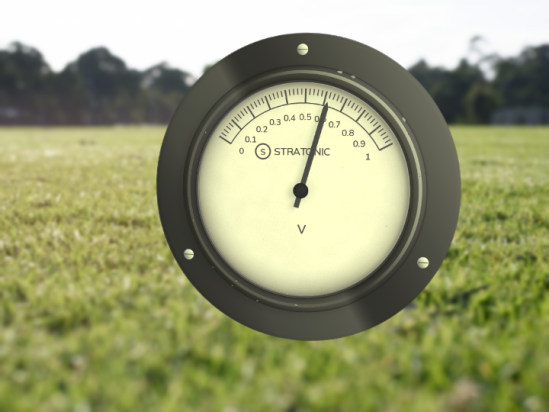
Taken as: value=0.62 unit=V
